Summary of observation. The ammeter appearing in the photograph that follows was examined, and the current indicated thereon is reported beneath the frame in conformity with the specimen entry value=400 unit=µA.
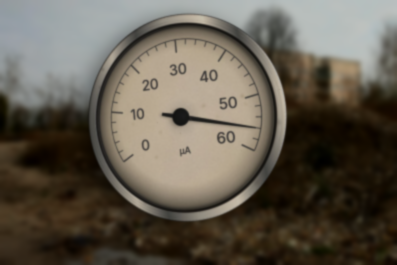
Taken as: value=56 unit=µA
